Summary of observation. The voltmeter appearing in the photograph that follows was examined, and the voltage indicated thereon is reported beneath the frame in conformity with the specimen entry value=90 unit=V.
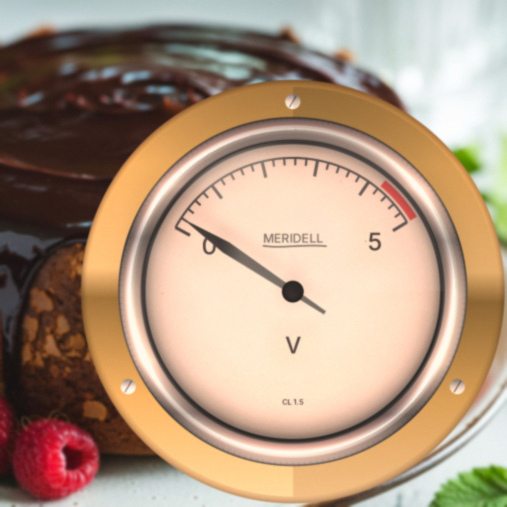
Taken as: value=0.2 unit=V
